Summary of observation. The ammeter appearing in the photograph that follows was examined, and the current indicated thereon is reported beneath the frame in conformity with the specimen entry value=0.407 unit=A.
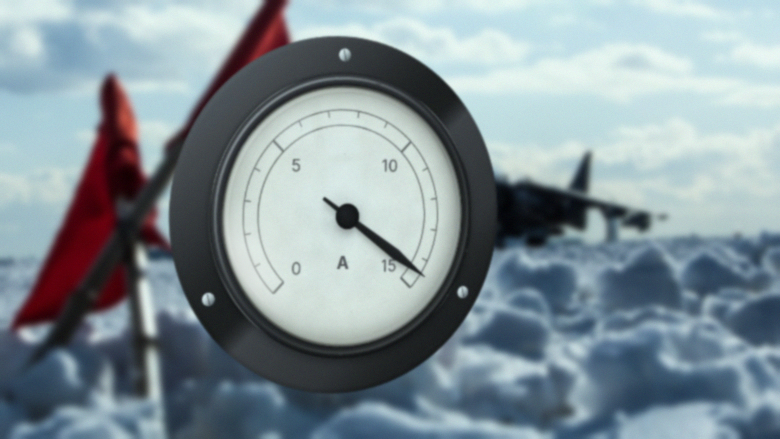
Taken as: value=14.5 unit=A
